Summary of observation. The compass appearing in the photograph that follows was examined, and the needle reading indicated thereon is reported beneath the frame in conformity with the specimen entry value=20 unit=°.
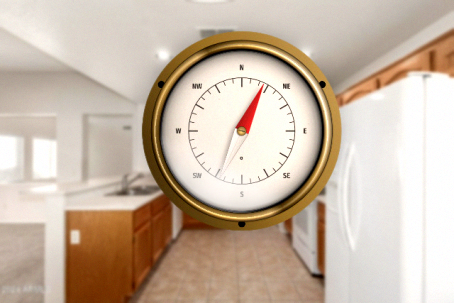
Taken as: value=25 unit=°
